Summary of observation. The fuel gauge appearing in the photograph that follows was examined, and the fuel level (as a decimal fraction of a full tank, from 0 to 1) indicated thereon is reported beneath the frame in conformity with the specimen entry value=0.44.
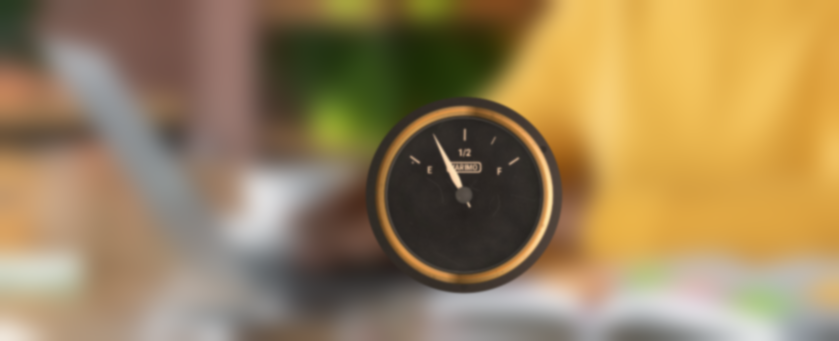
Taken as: value=0.25
